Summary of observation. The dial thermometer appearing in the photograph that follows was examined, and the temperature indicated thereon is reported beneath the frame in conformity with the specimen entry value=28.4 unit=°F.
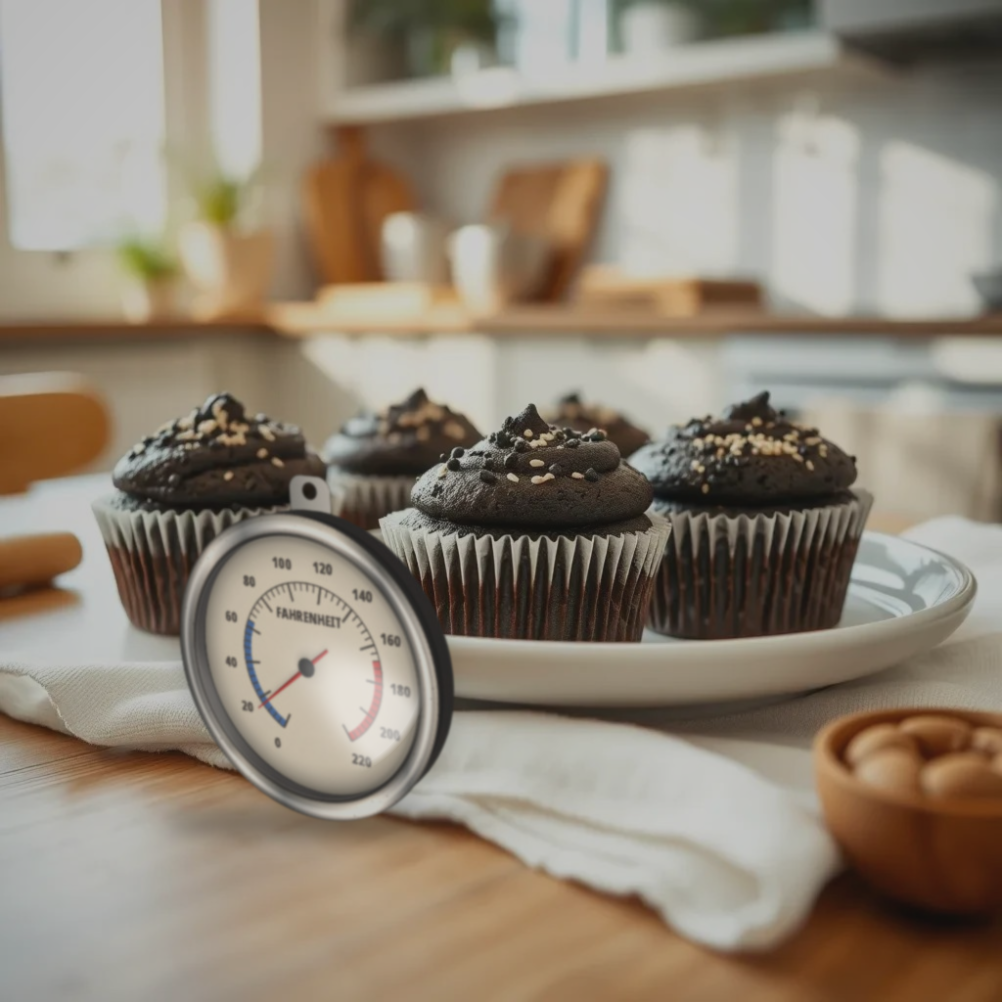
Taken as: value=16 unit=°F
